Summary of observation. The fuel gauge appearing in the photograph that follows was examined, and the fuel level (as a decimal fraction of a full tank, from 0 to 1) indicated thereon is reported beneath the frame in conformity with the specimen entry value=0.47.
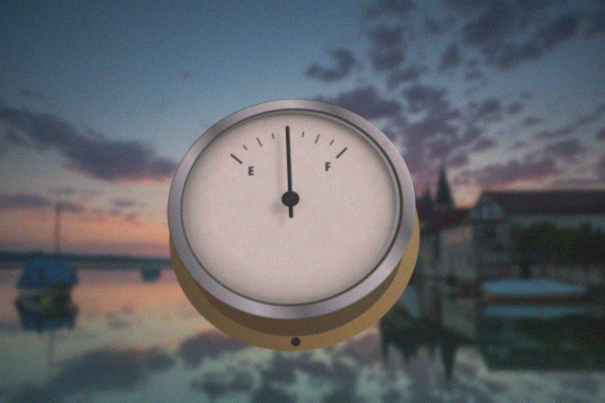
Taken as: value=0.5
